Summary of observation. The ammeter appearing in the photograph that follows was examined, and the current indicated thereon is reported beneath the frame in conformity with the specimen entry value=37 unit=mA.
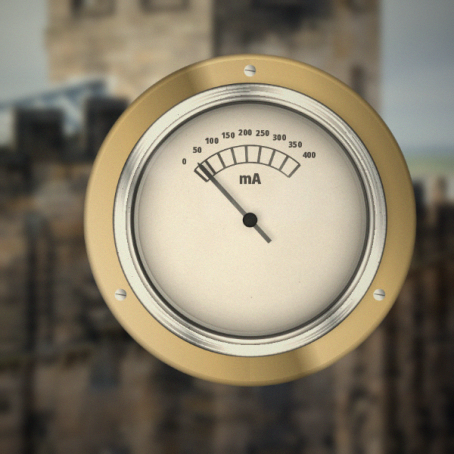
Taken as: value=25 unit=mA
